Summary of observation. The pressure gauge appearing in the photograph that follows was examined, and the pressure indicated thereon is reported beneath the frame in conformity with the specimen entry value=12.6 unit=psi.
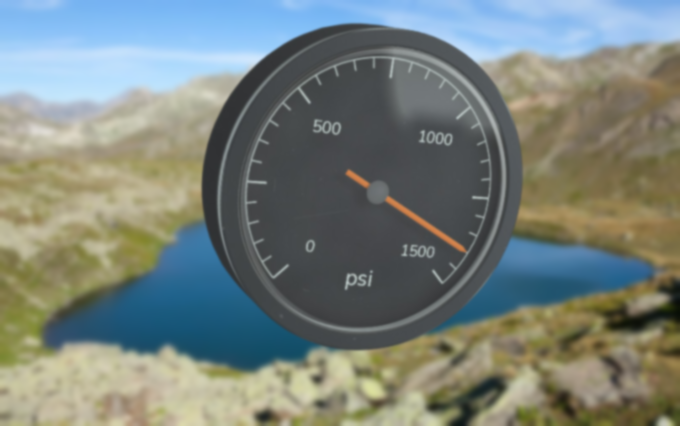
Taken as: value=1400 unit=psi
